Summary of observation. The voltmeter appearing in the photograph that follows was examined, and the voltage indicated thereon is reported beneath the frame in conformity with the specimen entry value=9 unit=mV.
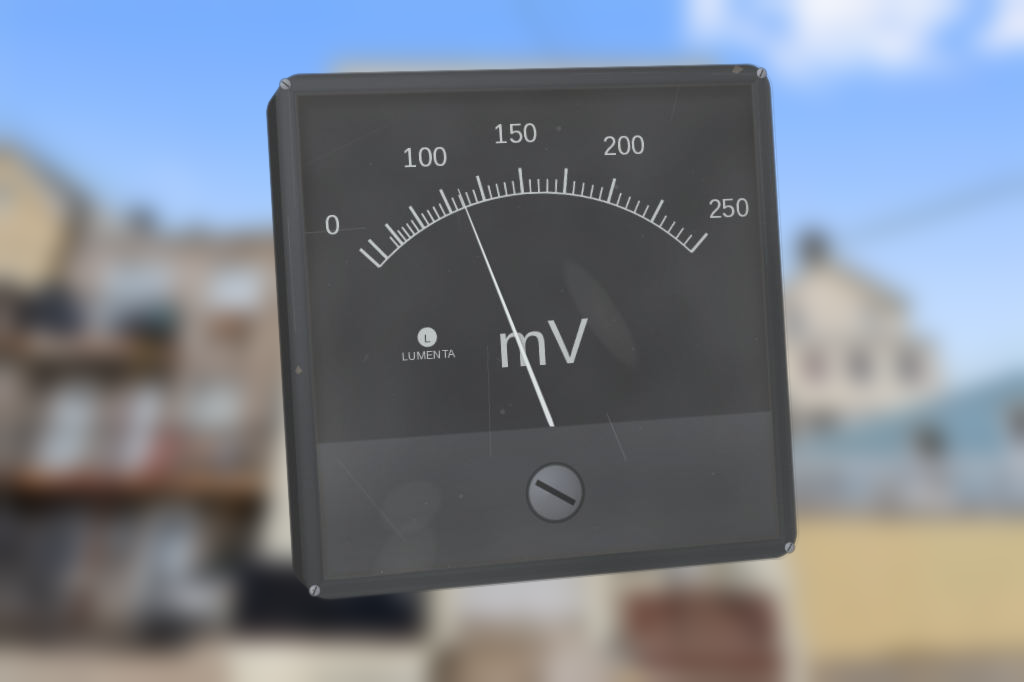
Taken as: value=110 unit=mV
